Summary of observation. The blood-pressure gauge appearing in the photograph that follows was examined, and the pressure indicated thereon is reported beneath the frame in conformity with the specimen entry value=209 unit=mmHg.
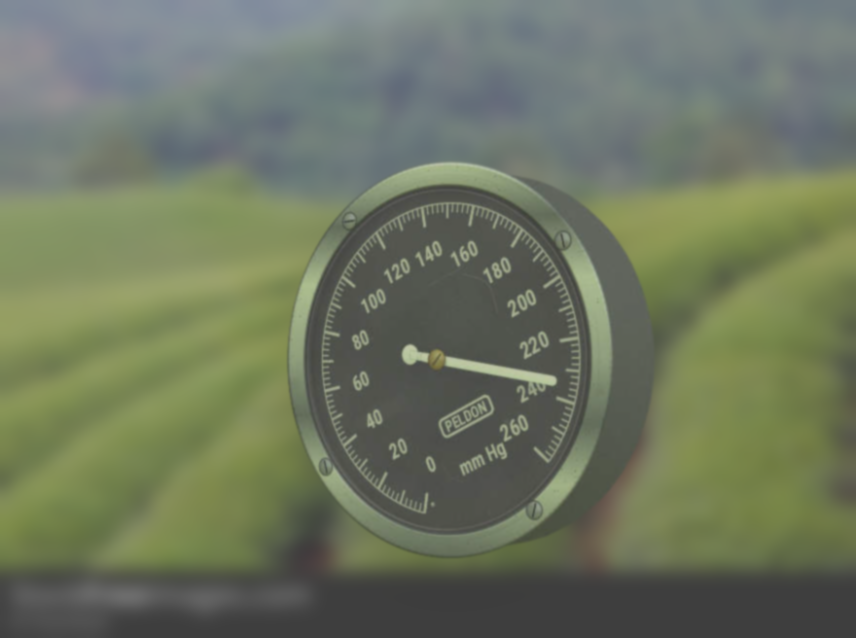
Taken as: value=234 unit=mmHg
